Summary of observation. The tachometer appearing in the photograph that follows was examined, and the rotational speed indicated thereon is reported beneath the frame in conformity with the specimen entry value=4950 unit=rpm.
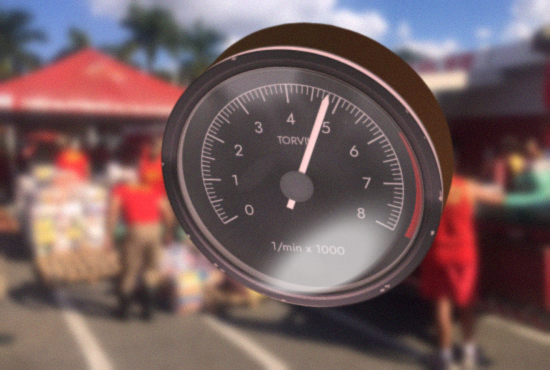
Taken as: value=4800 unit=rpm
